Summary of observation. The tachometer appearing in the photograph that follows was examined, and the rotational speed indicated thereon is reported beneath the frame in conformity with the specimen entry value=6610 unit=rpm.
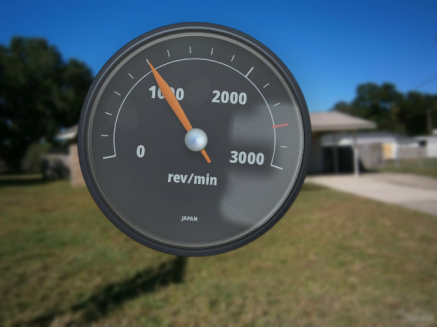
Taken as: value=1000 unit=rpm
